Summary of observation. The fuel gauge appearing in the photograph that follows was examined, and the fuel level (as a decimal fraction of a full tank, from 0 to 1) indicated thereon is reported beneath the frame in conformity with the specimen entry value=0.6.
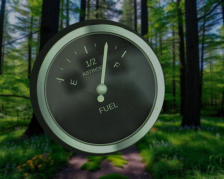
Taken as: value=0.75
